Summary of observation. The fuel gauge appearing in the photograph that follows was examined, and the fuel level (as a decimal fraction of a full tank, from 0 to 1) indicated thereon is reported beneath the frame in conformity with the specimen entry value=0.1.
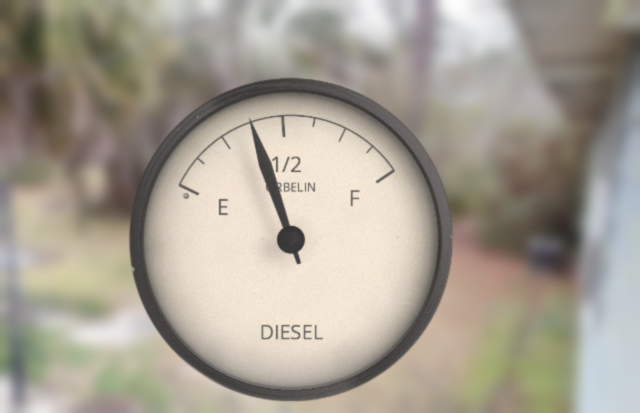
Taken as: value=0.375
